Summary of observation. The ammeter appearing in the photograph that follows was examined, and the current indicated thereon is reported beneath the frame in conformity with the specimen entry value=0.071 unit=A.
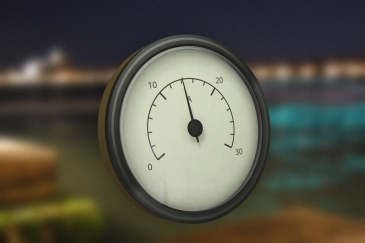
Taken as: value=14 unit=A
